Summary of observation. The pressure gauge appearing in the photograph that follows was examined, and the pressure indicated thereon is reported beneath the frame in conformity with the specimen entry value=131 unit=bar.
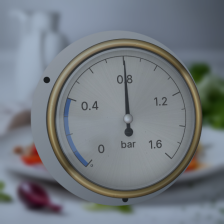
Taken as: value=0.8 unit=bar
